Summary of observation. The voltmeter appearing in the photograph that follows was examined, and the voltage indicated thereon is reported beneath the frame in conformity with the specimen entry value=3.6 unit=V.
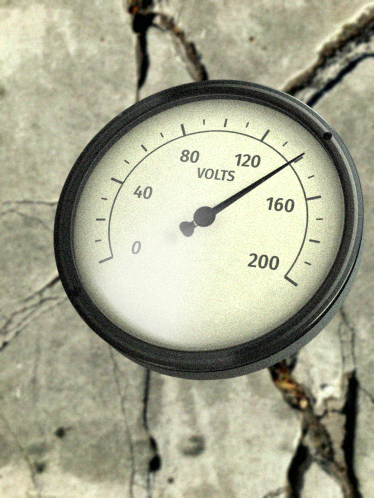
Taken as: value=140 unit=V
